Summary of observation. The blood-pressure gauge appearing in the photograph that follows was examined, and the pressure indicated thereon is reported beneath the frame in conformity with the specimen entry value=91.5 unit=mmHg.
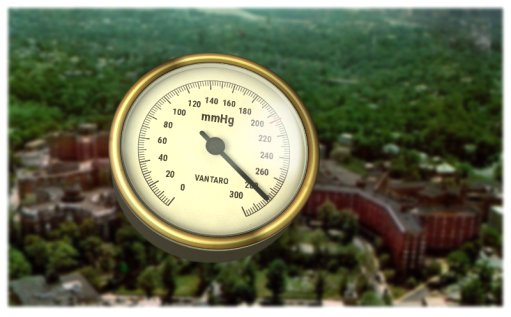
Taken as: value=280 unit=mmHg
